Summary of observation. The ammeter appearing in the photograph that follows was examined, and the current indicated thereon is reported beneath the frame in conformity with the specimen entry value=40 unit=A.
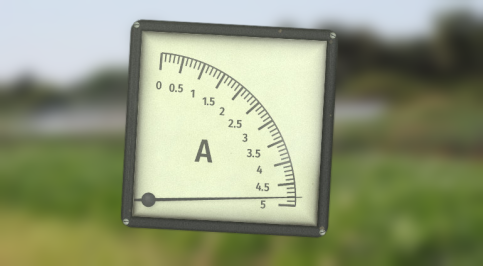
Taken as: value=4.8 unit=A
